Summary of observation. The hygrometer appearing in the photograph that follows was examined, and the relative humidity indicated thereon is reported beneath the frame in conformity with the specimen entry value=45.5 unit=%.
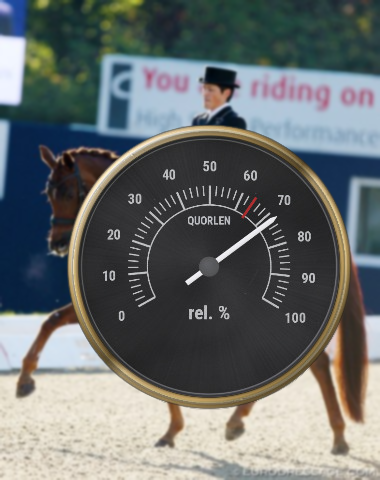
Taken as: value=72 unit=%
